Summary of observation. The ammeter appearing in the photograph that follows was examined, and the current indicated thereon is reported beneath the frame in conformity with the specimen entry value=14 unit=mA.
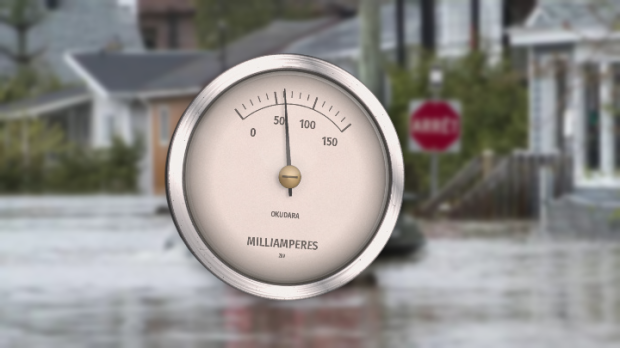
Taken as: value=60 unit=mA
